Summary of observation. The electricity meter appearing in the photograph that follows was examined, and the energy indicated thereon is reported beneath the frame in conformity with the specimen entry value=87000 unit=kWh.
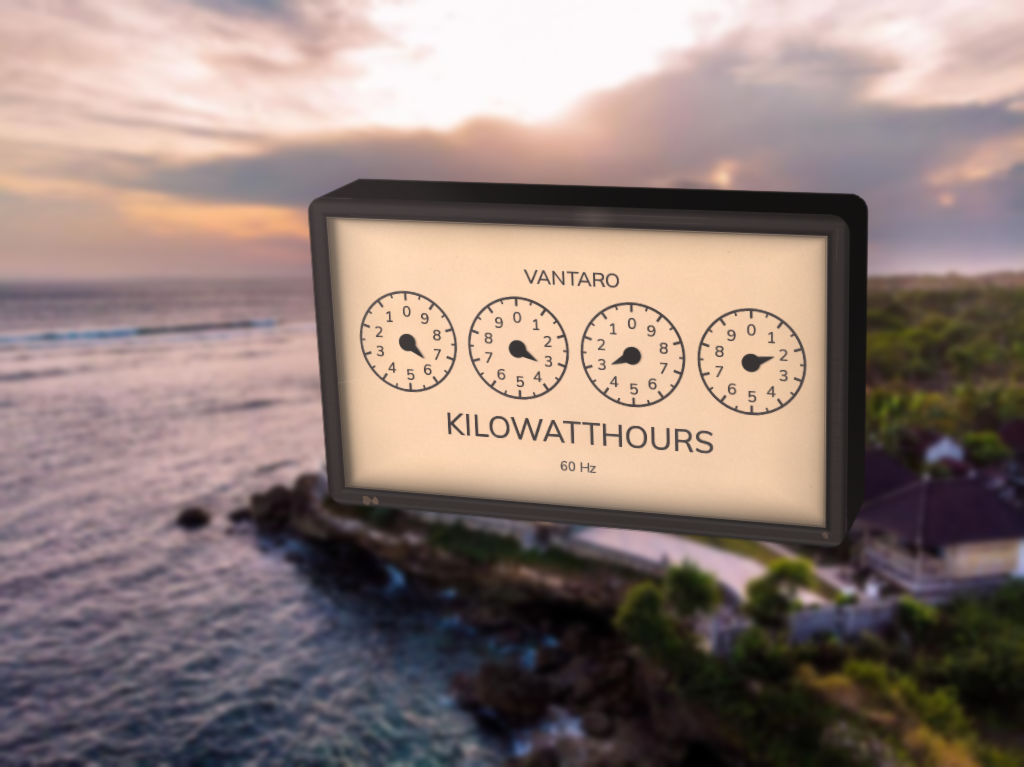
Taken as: value=6332 unit=kWh
